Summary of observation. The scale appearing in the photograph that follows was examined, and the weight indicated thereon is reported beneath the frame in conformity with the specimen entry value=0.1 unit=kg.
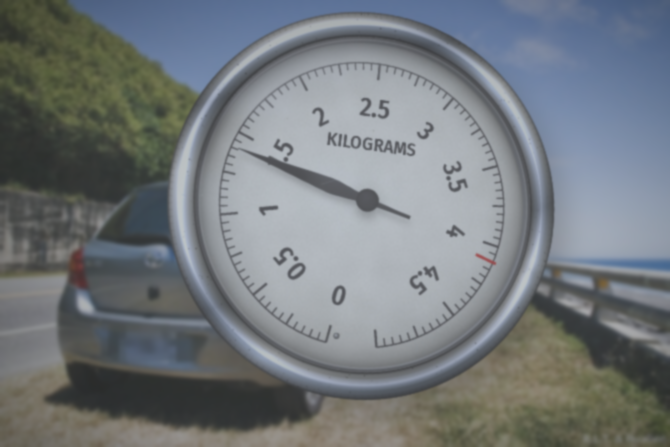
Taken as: value=1.4 unit=kg
